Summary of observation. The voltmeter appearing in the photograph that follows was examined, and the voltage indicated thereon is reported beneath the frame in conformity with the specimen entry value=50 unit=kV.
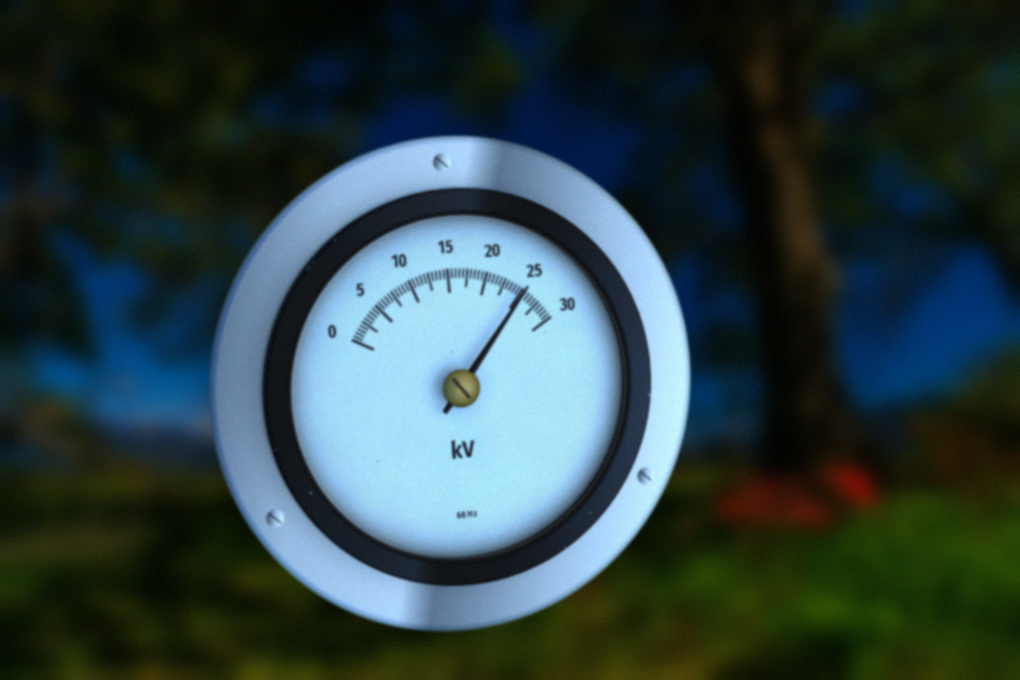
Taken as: value=25 unit=kV
